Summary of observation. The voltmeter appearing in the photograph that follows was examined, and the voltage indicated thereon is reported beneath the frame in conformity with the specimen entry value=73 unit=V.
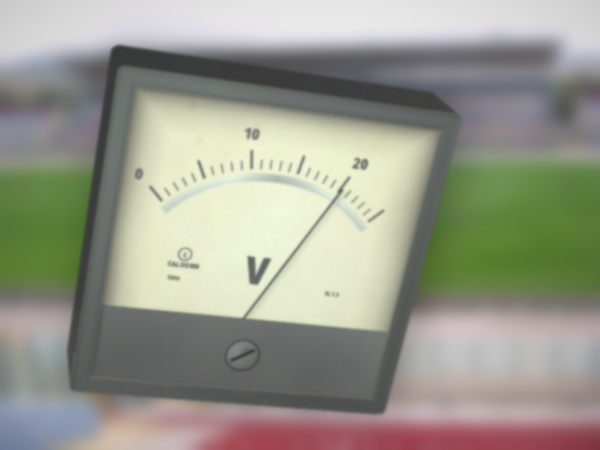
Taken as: value=20 unit=V
